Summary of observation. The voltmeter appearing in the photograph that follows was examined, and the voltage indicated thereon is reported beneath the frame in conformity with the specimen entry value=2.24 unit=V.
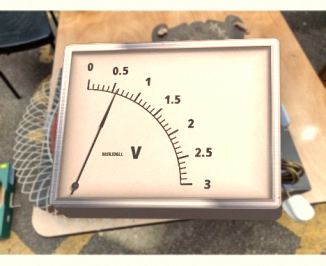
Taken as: value=0.6 unit=V
